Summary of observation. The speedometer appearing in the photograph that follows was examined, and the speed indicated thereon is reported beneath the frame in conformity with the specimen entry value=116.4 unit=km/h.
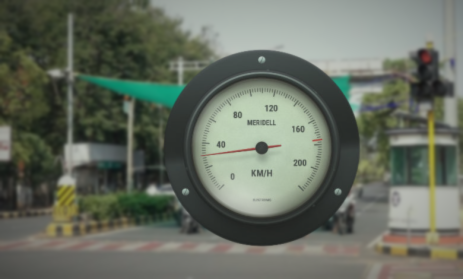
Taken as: value=30 unit=km/h
